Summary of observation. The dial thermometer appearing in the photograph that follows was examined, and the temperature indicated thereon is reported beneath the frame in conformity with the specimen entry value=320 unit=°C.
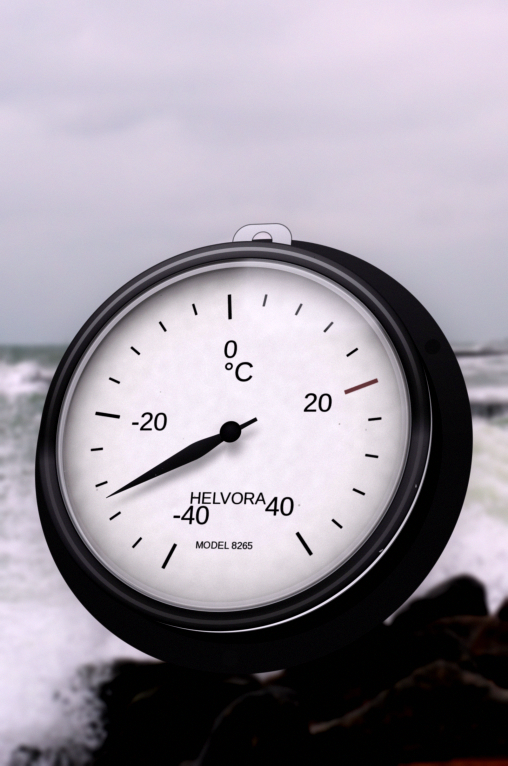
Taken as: value=-30 unit=°C
